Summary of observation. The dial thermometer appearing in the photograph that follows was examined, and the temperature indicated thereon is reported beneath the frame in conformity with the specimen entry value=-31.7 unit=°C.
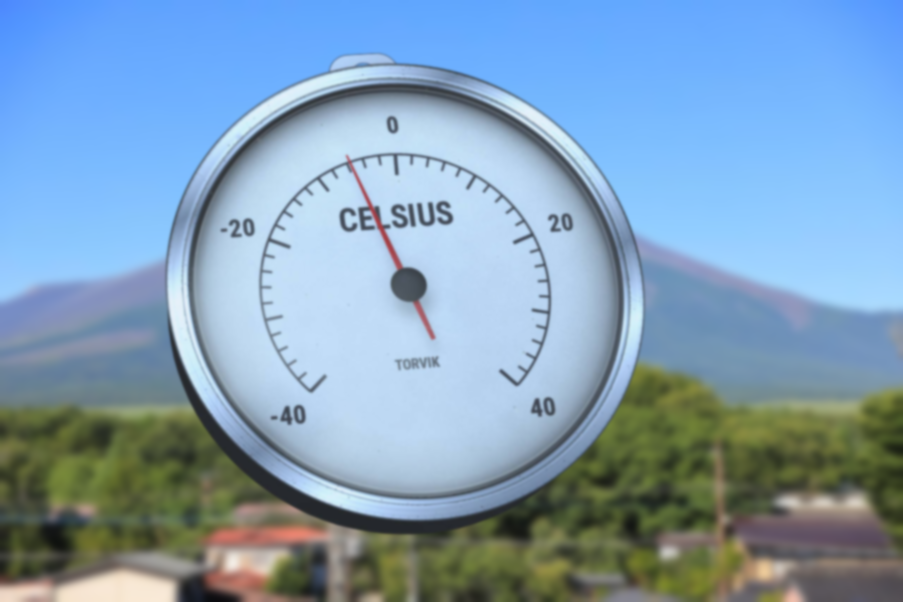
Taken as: value=-6 unit=°C
